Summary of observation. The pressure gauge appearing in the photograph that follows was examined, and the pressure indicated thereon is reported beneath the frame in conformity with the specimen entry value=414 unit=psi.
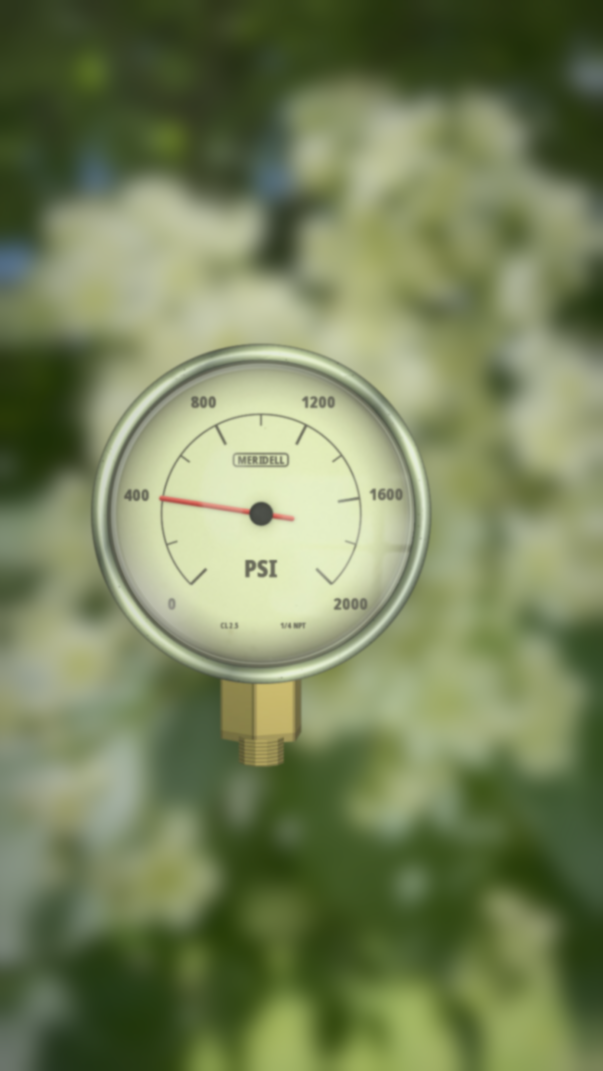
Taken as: value=400 unit=psi
